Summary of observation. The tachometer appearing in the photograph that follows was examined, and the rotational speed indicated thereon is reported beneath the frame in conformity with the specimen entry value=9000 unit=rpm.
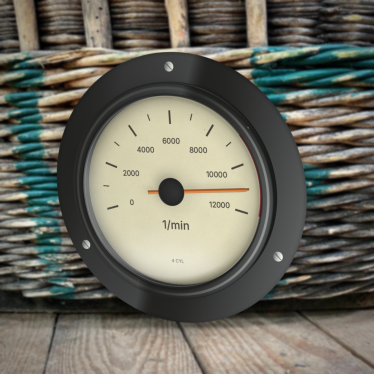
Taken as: value=11000 unit=rpm
